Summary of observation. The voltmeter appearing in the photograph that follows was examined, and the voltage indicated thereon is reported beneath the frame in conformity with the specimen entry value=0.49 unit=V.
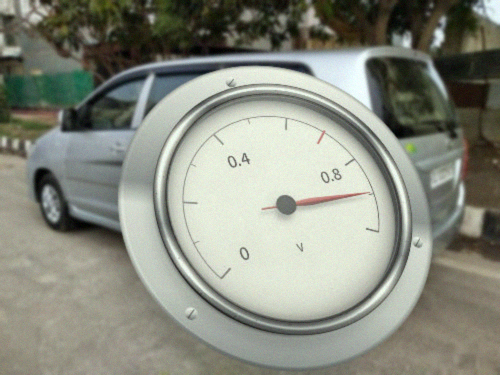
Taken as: value=0.9 unit=V
